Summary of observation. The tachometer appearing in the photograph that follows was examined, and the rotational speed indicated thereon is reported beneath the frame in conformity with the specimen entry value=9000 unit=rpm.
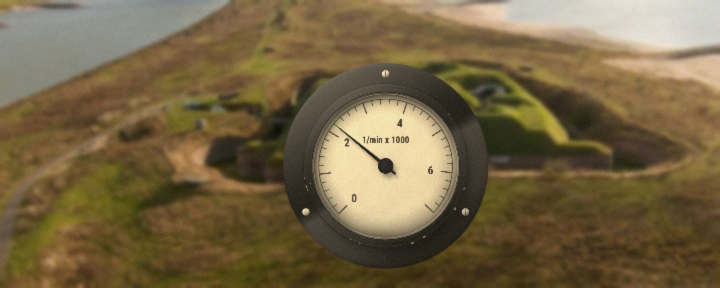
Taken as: value=2200 unit=rpm
